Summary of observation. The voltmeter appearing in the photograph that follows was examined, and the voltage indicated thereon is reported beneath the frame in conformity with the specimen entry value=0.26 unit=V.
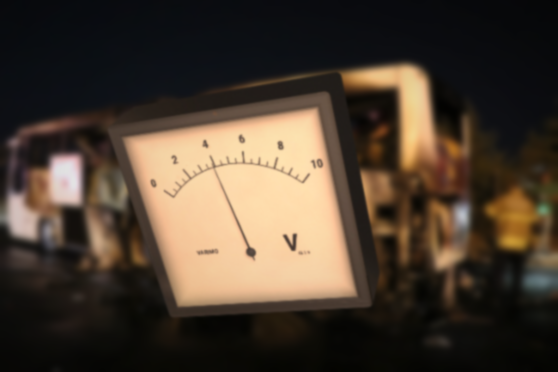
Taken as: value=4 unit=V
